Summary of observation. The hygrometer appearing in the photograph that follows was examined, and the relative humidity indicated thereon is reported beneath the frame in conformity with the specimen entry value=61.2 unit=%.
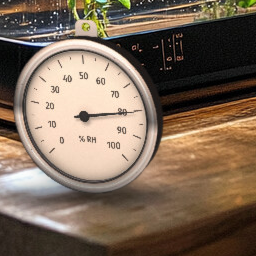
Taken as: value=80 unit=%
